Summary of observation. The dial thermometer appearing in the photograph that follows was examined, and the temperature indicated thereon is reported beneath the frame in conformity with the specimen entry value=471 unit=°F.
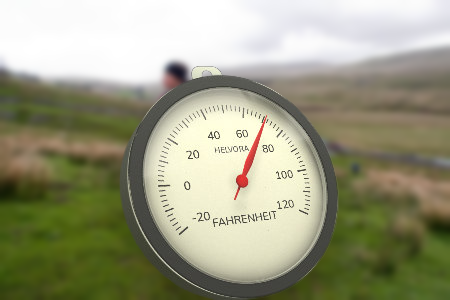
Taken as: value=70 unit=°F
